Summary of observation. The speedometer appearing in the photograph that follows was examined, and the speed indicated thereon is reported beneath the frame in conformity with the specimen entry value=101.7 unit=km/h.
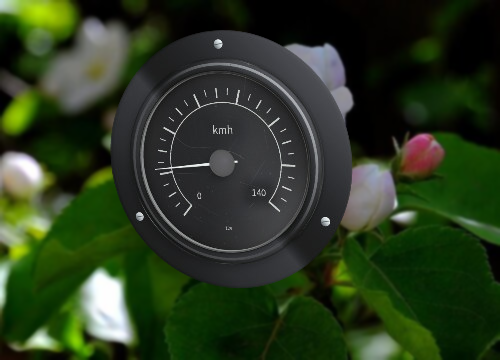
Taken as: value=22.5 unit=km/h
